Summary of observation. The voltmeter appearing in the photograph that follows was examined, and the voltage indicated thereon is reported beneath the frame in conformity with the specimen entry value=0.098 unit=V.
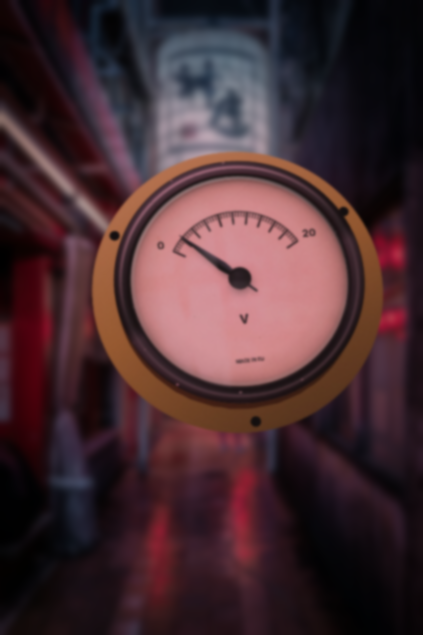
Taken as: value=2 unit=V
